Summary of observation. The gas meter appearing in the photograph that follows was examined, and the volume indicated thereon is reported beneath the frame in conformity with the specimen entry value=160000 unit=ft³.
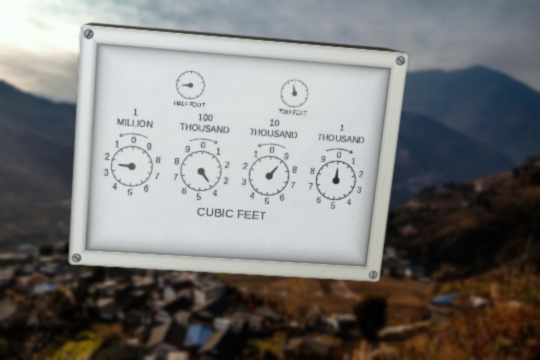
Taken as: value=239000 unit=ft³
